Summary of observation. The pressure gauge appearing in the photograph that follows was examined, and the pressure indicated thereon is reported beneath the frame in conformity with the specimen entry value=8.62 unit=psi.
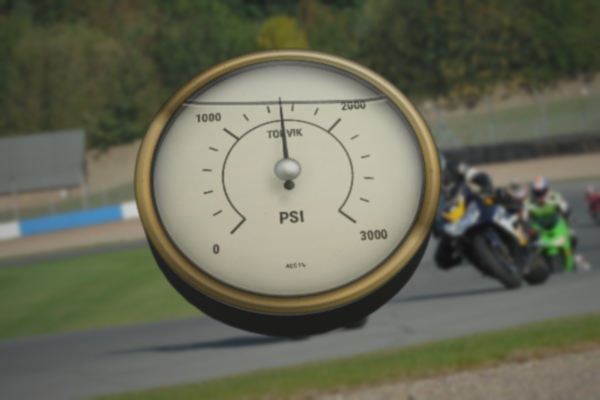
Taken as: value=1500 unit=psi
